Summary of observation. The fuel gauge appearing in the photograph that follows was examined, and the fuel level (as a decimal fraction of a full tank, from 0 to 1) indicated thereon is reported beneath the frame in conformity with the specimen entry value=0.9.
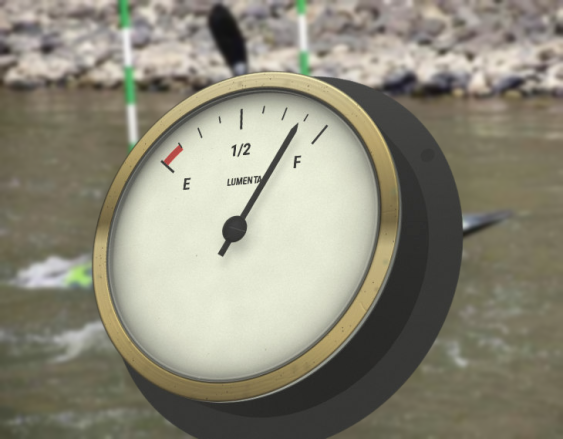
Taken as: value=0.875
